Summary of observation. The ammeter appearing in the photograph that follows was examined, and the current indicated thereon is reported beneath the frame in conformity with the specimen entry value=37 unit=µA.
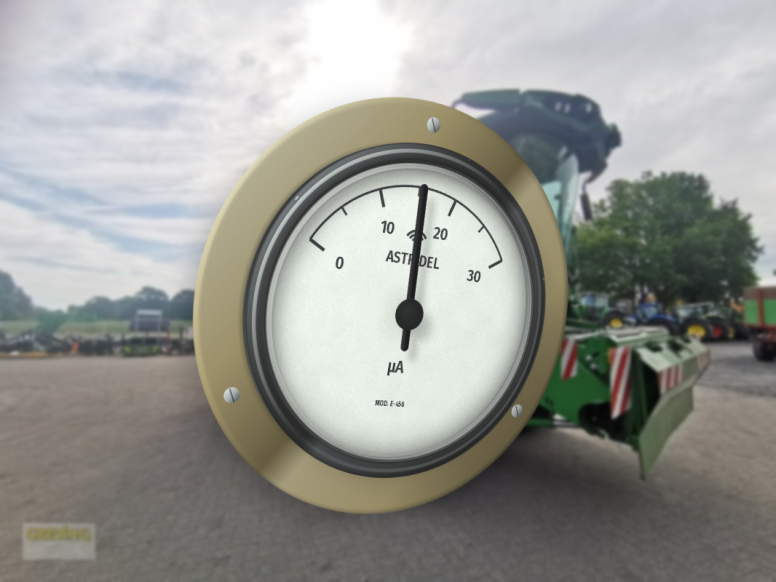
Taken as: value=15 unit=µA
